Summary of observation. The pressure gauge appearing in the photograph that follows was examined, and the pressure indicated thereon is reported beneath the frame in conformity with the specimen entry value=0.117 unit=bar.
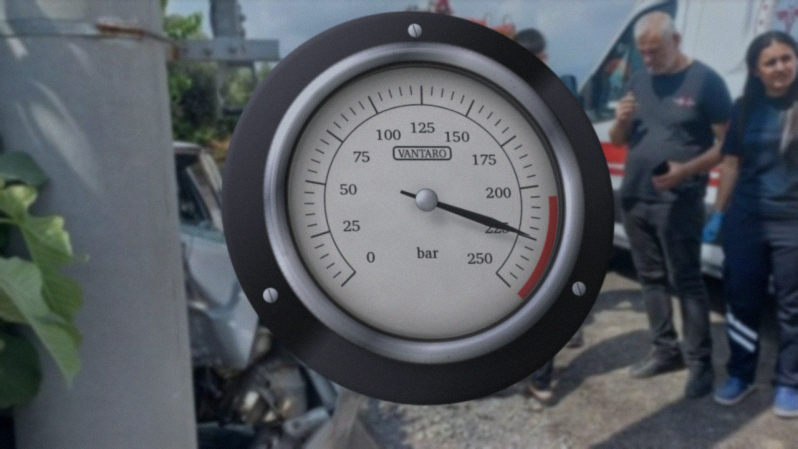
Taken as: value=225 unit=bar
